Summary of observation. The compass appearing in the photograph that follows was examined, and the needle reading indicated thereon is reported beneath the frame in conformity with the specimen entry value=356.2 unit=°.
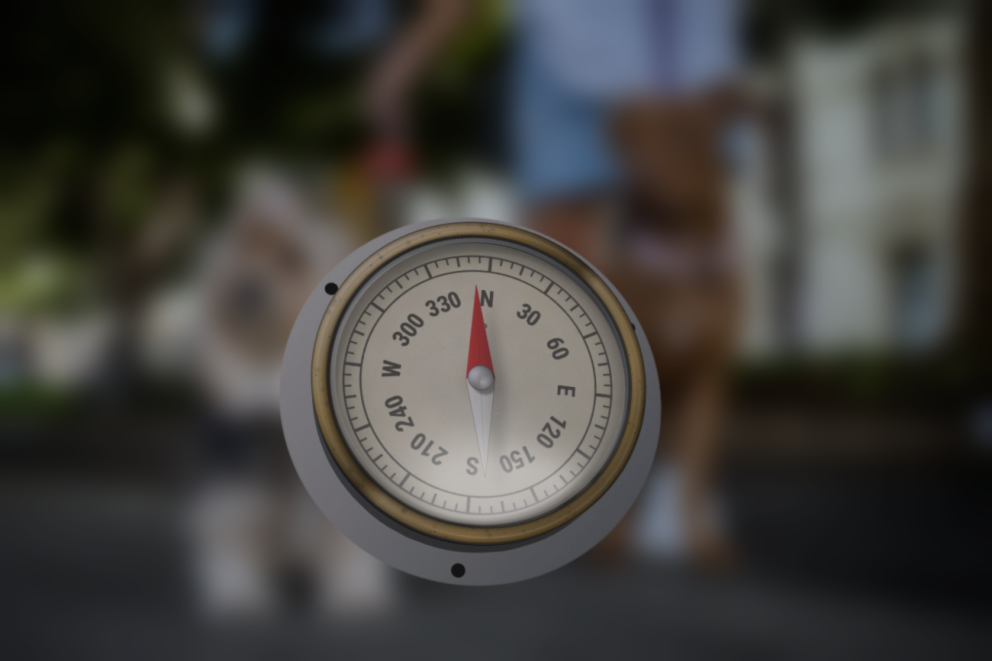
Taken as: value=352.5 unit=°
